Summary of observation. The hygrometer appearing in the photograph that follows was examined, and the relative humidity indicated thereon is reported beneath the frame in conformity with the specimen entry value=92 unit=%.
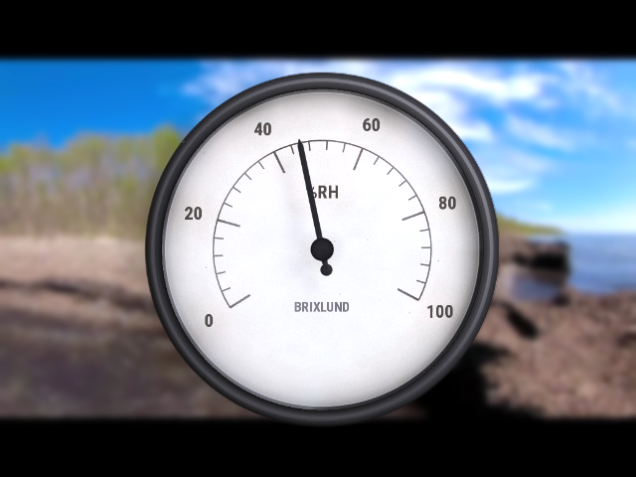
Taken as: value=46 unit=%
